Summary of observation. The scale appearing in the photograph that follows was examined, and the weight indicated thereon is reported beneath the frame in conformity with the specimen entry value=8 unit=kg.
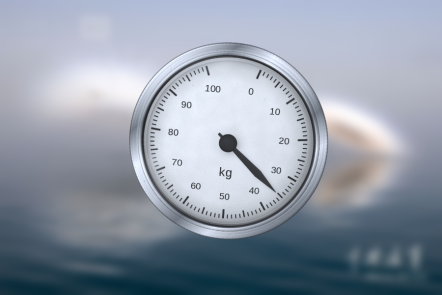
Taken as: value=35 unit=kg
